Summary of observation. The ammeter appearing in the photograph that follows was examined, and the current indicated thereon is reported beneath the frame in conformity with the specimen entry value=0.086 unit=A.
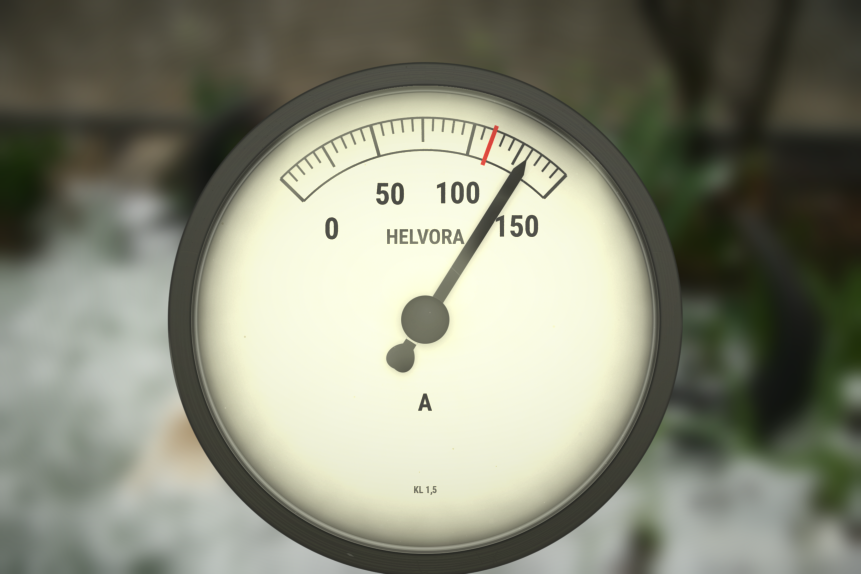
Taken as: value=130 unit=A
